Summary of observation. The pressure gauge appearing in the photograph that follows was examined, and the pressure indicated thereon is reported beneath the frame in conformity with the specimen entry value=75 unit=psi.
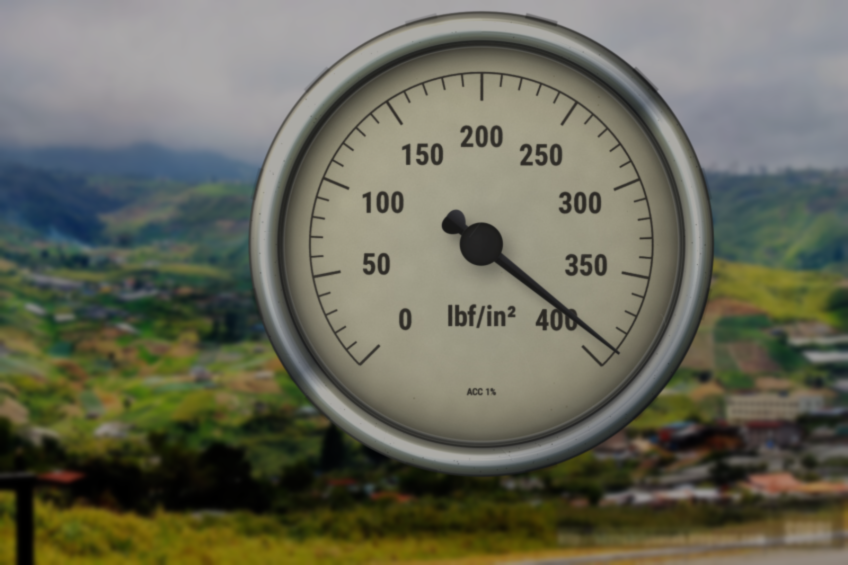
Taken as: value=390 unit=psi
